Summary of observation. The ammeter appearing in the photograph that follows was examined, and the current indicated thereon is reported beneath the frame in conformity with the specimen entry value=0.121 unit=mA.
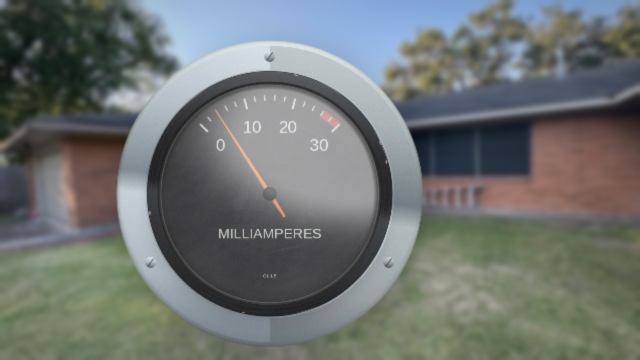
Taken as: value=4 unit=mA
